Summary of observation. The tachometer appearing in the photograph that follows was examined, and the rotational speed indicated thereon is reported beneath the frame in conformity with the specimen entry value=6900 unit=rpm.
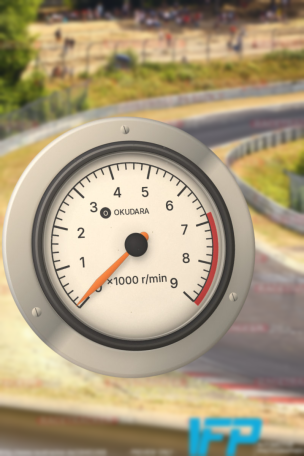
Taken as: value=100 unit=rpm
